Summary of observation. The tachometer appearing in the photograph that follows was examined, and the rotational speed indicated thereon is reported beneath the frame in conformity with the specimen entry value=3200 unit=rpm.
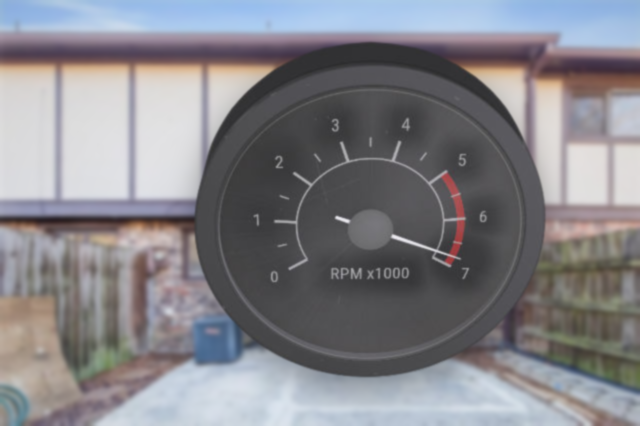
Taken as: value=6750 unit=rpm
